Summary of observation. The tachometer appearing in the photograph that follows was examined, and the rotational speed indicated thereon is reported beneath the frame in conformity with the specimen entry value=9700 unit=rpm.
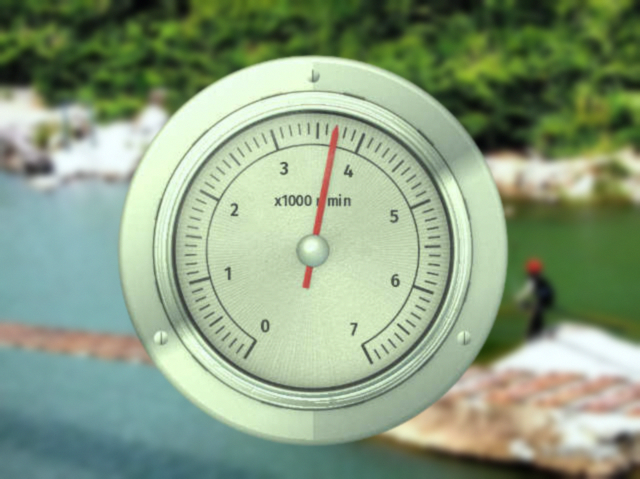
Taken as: value=3700 unit=rpm
